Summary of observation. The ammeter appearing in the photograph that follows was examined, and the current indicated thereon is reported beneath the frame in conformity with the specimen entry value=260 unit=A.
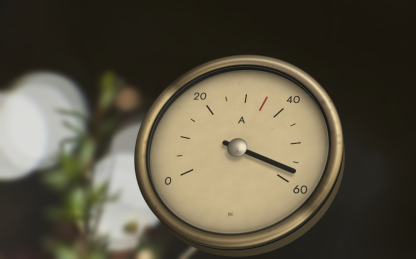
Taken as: value=57.5 unit=A
